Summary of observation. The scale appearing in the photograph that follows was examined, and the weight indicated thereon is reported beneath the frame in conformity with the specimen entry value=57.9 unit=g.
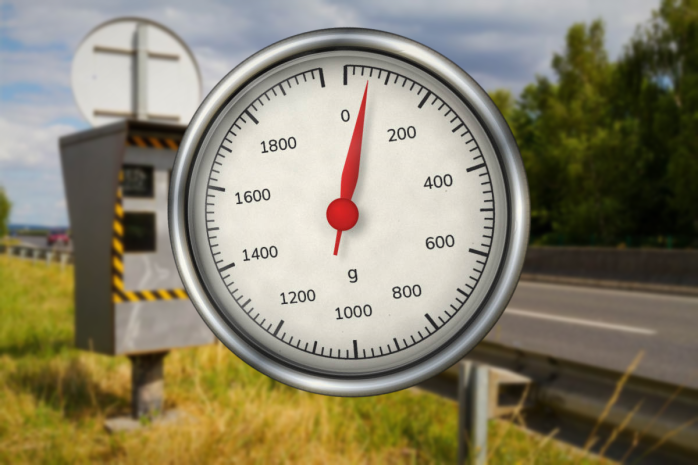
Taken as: value=60 unit=g
